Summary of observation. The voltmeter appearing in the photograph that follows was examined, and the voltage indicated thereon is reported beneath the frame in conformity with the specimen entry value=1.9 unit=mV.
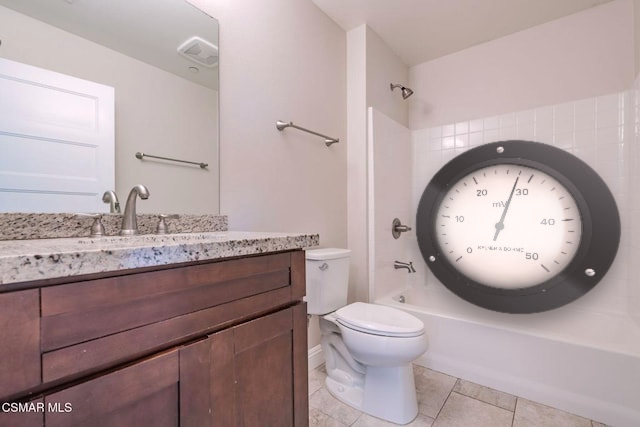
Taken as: value=28 unit=mV
